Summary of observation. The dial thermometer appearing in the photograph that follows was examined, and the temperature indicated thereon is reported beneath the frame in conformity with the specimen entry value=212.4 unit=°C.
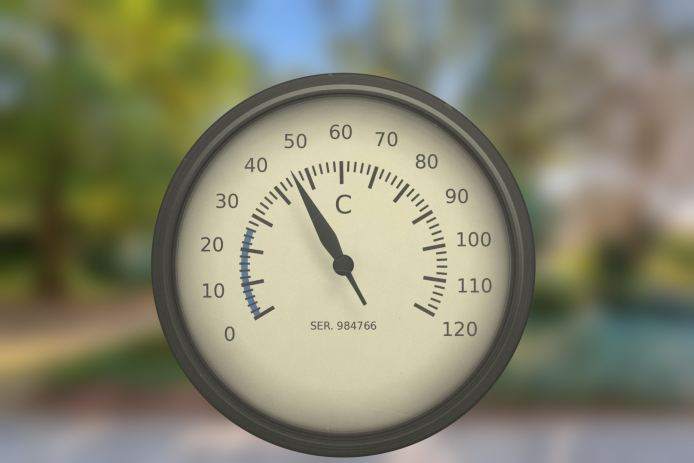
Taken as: value=46 unit=°C
